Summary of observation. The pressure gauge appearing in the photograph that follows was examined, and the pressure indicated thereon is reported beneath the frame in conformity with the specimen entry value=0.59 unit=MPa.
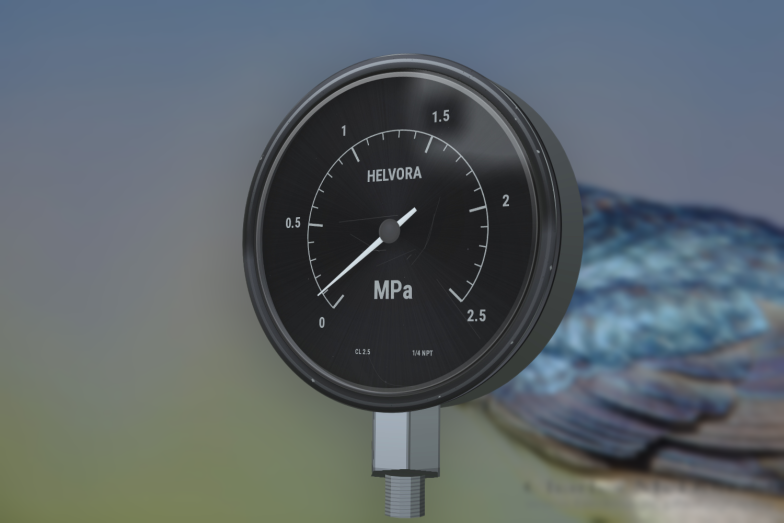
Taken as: value=0.1 unit=MPa
